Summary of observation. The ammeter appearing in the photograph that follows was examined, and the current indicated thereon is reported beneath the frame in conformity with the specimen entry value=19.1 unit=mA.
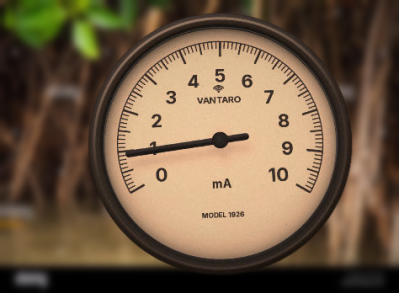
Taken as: value=0.9 unit=mA
